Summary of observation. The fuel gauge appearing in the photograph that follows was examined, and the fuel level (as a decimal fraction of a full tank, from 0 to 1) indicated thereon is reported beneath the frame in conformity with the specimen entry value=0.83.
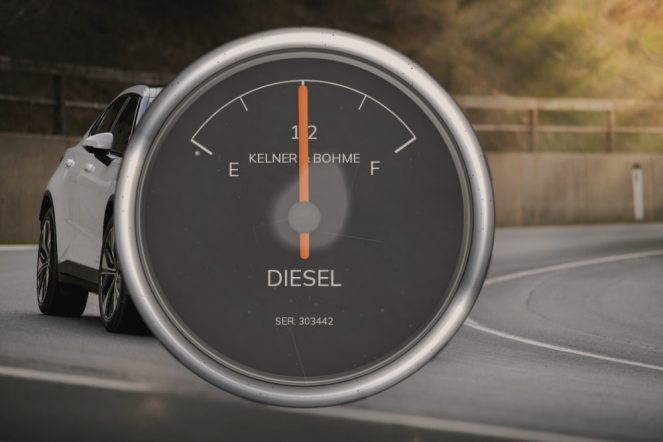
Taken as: value=0.5
